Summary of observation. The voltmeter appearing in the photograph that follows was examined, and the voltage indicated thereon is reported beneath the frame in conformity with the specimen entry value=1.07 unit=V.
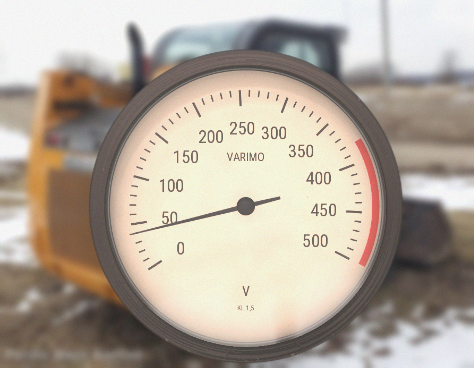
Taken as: value=40 unit=V
